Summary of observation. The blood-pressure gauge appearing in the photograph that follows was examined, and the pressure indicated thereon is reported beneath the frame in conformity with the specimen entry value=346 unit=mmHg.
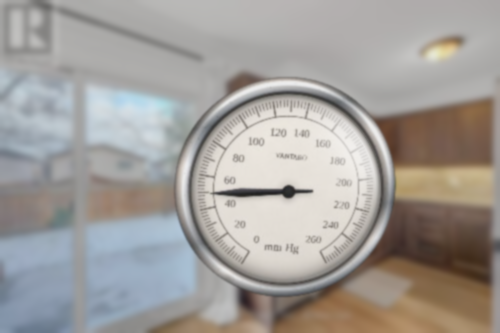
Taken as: value=50 unit=mmHg
